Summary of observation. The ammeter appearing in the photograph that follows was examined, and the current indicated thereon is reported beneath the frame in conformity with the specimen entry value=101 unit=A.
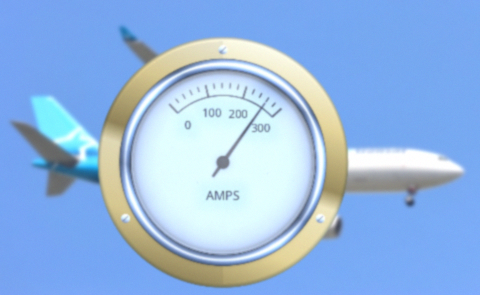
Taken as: value=260 unit=A
